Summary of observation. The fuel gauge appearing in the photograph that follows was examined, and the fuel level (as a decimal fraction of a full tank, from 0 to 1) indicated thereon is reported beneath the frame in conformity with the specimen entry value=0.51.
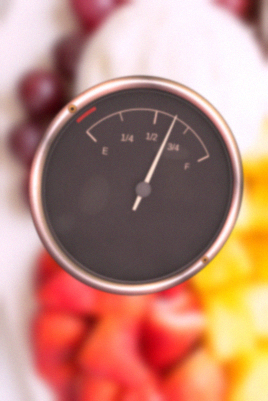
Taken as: value=0.625
